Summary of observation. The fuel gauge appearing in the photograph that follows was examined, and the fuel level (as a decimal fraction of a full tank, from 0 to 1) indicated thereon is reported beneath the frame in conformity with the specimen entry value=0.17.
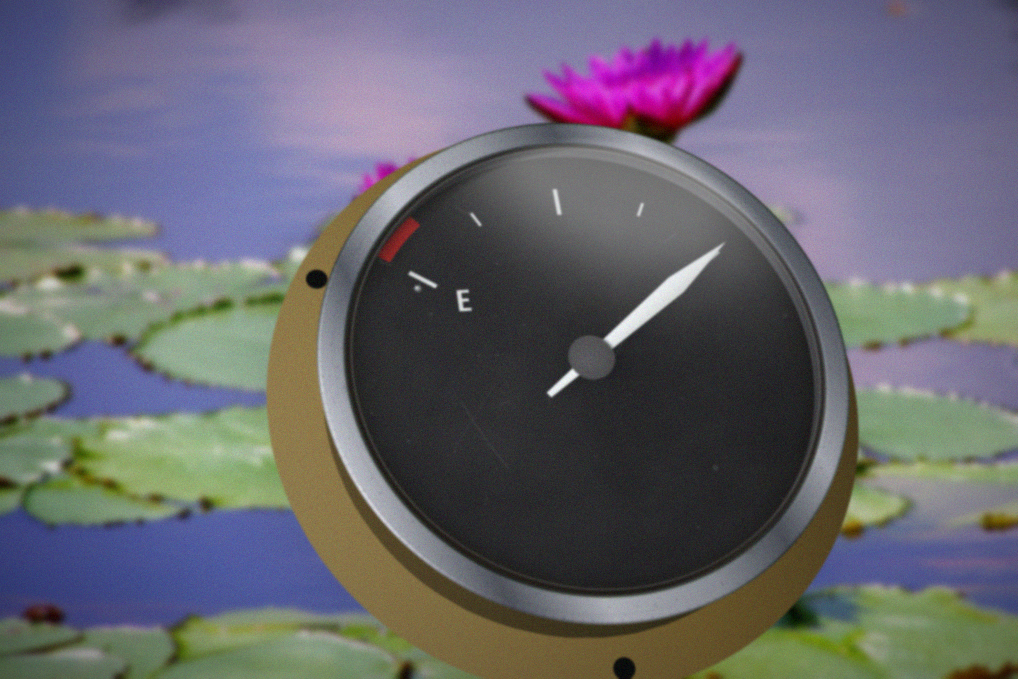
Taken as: value=1
